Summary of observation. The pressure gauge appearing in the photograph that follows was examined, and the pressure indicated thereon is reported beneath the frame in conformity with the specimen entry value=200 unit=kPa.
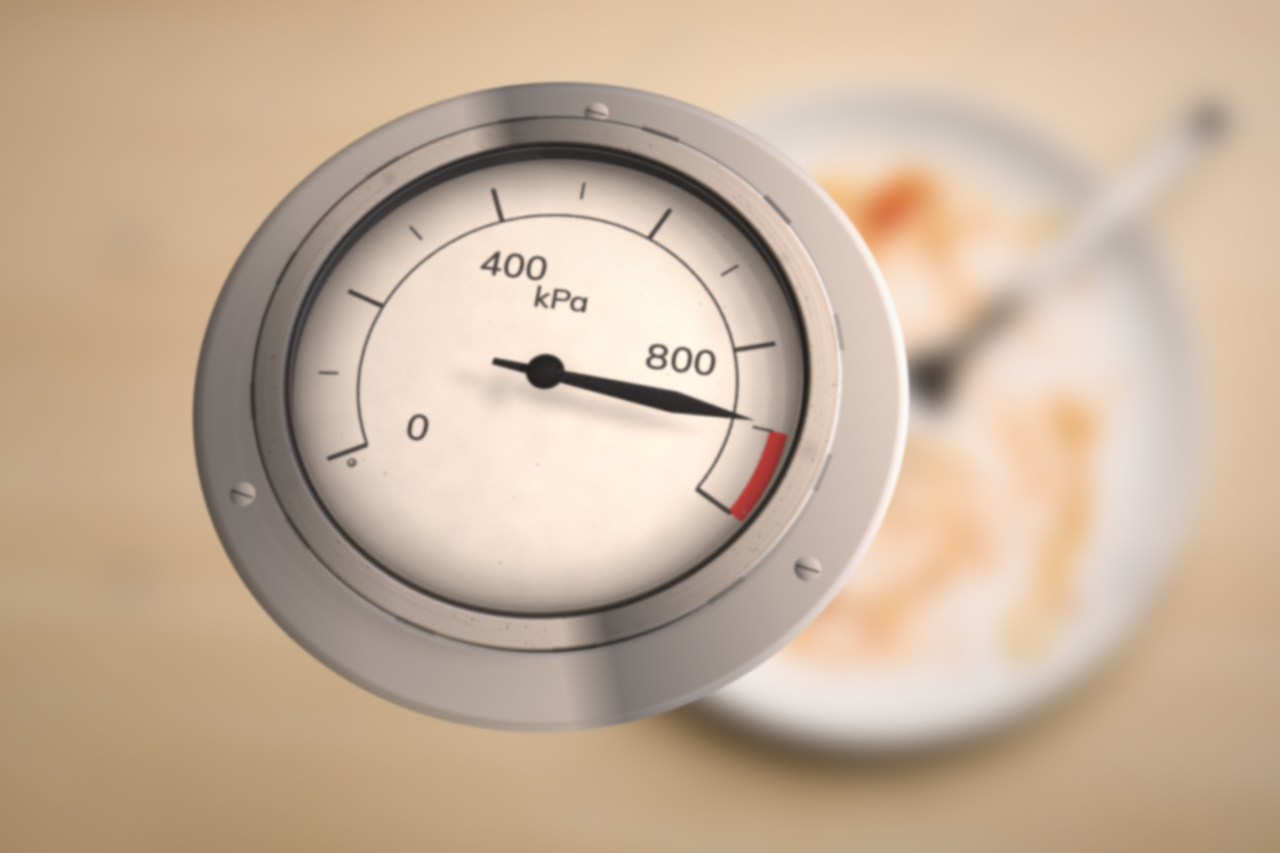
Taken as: value=900 unit=kPa
